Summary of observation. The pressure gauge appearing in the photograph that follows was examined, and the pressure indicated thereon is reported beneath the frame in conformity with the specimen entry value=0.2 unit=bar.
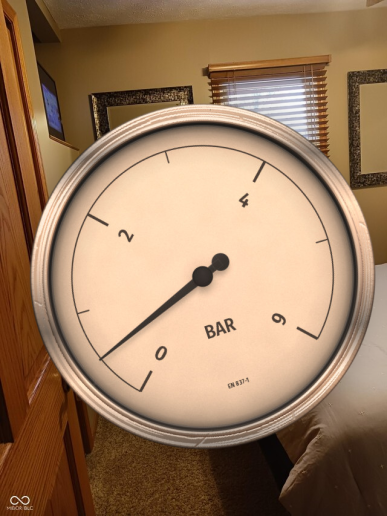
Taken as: value=0.5 unit=bar
